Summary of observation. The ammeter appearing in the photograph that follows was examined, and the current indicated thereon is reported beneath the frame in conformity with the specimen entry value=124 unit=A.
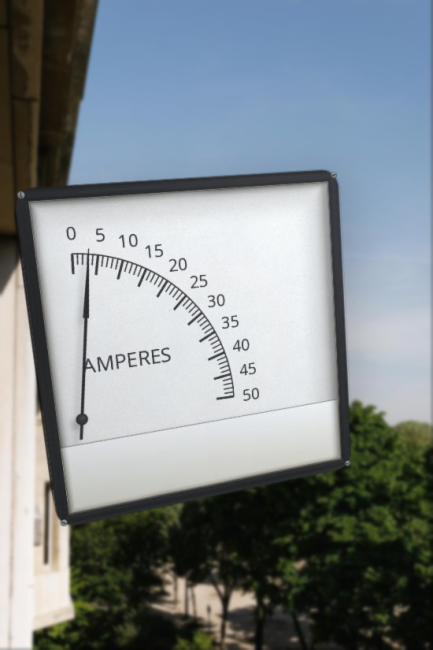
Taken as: value=3 unit=A
